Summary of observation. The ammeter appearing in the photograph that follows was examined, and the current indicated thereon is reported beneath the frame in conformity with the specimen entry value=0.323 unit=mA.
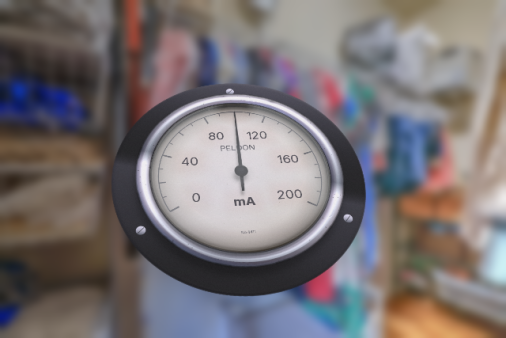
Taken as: value=100 unit=mA
